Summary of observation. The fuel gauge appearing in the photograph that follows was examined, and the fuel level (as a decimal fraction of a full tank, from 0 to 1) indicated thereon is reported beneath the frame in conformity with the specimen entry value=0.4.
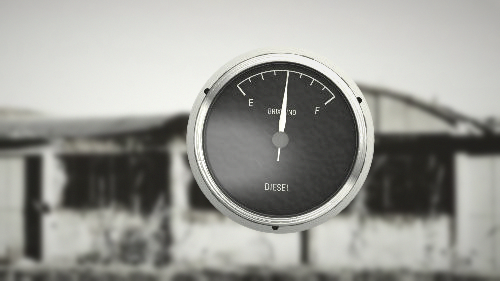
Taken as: value=0.5
